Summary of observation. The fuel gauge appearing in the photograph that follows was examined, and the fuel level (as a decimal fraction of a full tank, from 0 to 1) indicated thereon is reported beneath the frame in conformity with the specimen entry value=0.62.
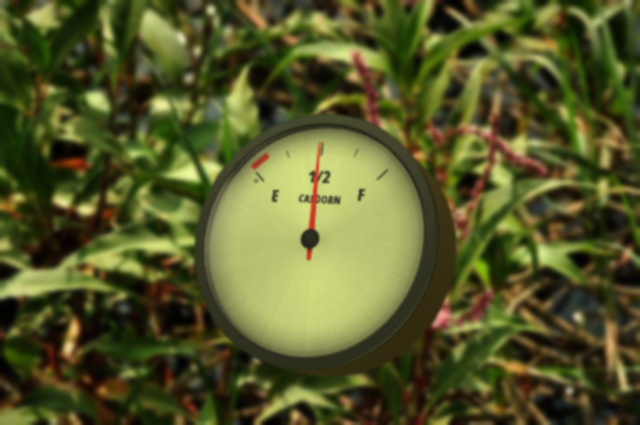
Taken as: value=0.5
